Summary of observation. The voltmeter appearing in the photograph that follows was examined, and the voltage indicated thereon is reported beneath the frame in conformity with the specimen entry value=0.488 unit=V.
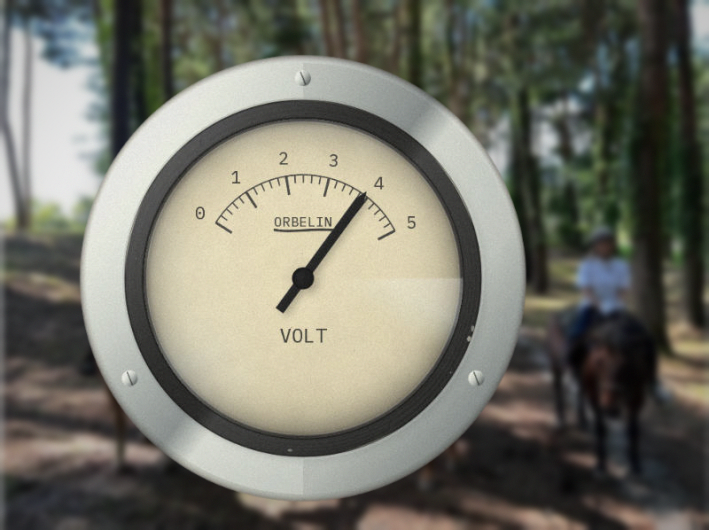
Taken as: value=3.9 unit=V
